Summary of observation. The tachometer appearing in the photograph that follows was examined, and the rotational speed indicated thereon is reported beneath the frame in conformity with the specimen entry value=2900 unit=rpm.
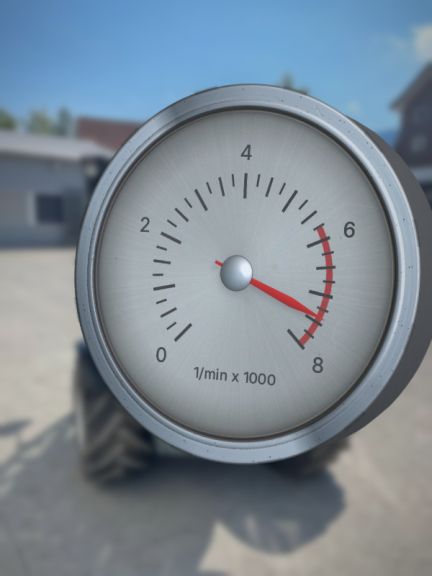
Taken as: value=7375 unit=rpm
